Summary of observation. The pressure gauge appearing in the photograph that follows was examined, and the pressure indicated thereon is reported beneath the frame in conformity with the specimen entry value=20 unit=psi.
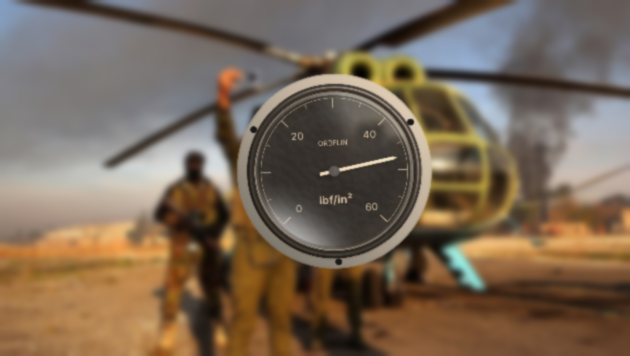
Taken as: value=47.5 unit=psi
